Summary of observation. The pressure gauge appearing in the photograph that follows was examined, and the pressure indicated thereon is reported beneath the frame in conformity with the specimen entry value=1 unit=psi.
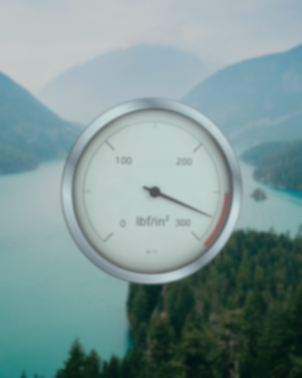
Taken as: value=275 unit=psi
